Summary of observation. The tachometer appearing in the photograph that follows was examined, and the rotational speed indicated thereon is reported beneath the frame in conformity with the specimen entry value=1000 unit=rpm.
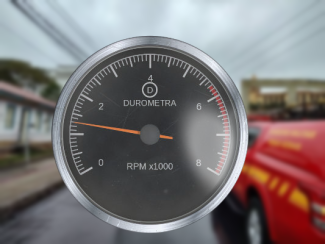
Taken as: value=1300 unit=rpm
